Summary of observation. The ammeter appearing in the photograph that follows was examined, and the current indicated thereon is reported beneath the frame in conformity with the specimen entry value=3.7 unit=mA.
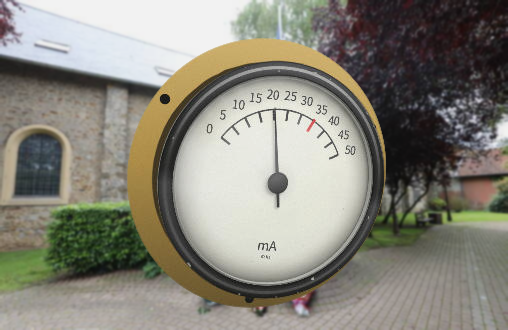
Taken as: value=20 unit=mA
